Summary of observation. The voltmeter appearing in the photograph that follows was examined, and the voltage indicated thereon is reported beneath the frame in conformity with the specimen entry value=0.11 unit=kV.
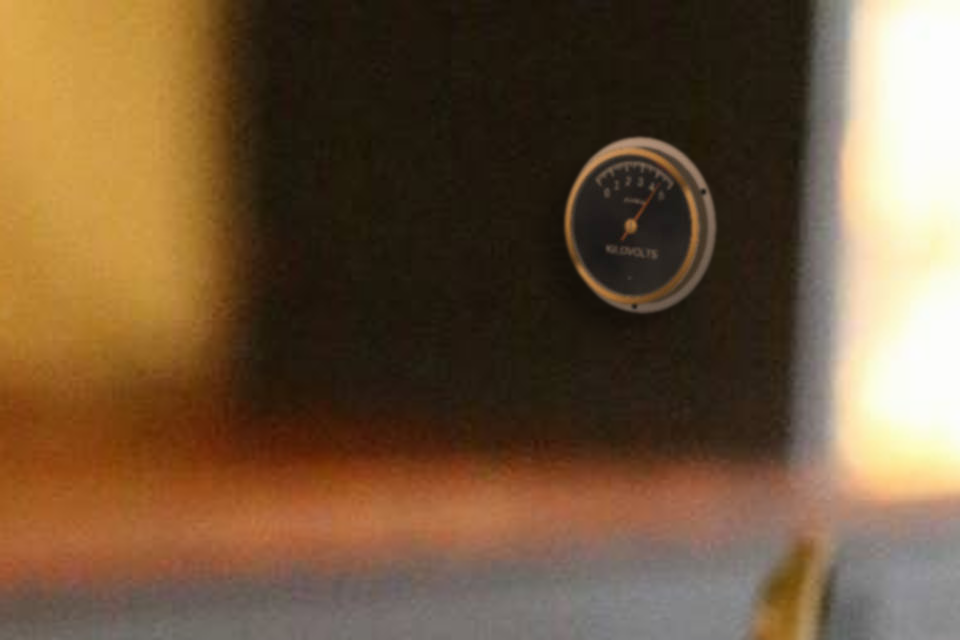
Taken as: value=4.5 unit=kV
